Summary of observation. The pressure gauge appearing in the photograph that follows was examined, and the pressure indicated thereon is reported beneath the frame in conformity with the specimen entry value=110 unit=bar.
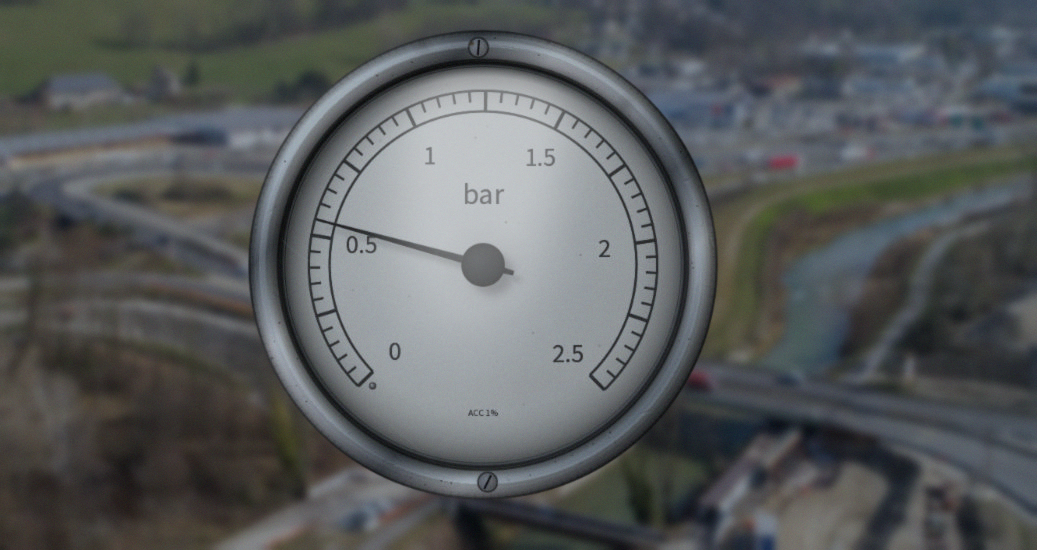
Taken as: value=0.55 unit=bar
